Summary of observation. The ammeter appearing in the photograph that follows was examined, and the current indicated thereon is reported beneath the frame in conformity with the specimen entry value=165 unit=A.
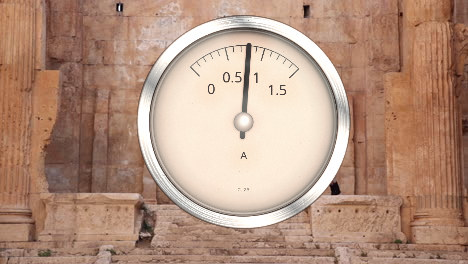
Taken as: value=0.8 unit=A
